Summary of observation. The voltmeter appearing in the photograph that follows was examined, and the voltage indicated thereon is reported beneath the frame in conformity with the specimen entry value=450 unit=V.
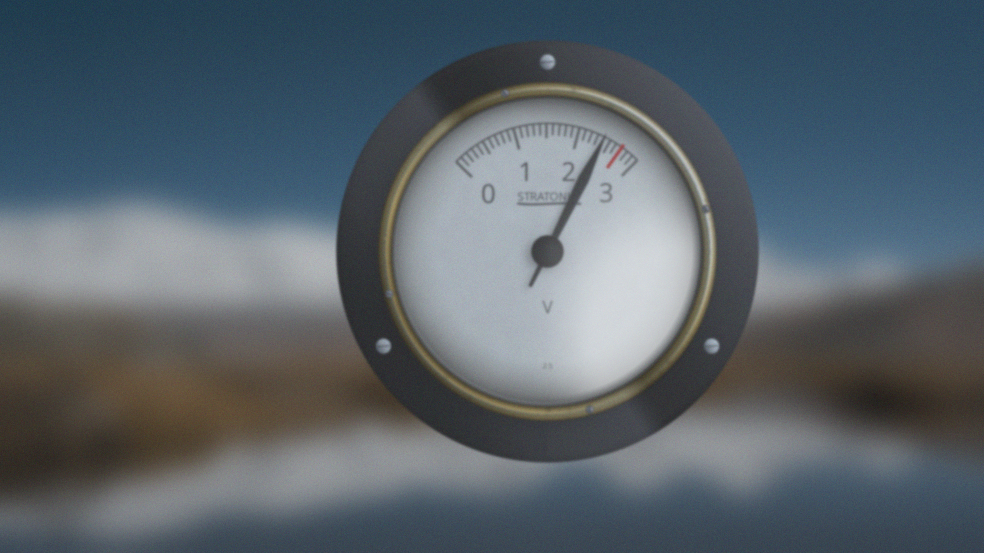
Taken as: value=2.4 unit=V
